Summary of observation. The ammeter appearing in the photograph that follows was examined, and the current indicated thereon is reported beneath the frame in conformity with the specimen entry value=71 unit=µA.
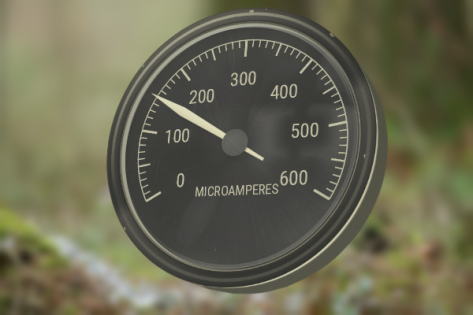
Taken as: value=150 unit=µA
